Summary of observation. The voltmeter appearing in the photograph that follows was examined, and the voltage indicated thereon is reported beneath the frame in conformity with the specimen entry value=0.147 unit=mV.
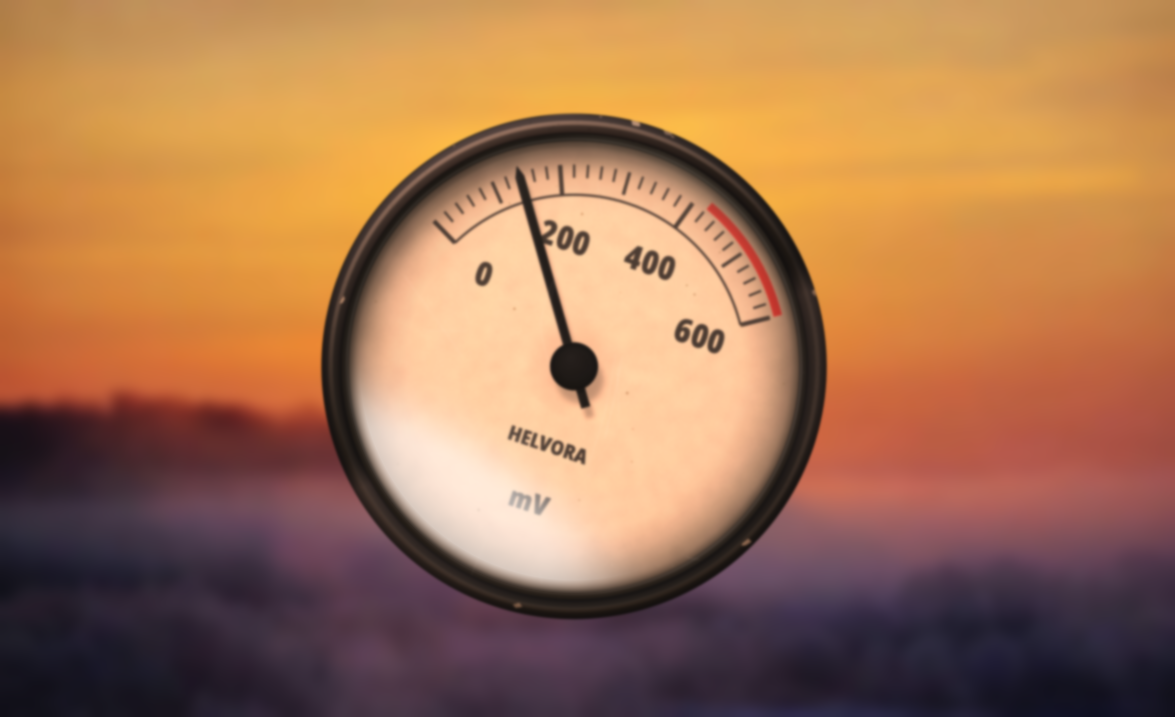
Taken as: value=140 unit=mV
